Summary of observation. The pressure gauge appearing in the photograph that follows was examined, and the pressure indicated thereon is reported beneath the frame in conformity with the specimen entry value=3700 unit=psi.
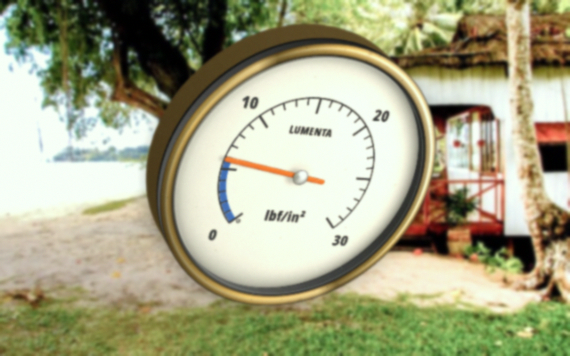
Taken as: value=6 unit=psi
